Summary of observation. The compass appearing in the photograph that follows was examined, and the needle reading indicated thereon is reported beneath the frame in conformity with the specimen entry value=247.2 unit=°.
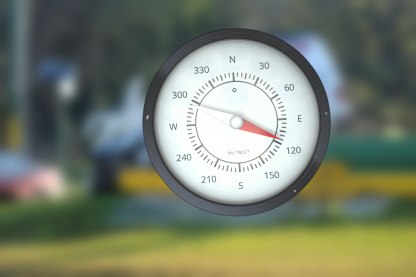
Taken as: value=115 unit=°
